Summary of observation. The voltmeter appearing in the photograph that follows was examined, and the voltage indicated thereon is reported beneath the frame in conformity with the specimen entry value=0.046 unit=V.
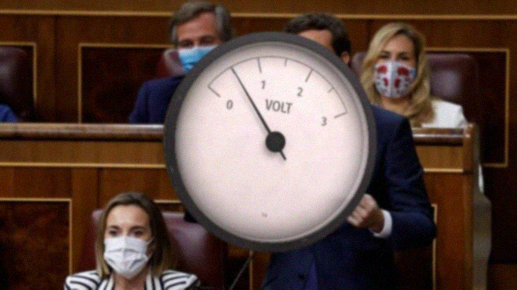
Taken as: value=0.5 unit=V
